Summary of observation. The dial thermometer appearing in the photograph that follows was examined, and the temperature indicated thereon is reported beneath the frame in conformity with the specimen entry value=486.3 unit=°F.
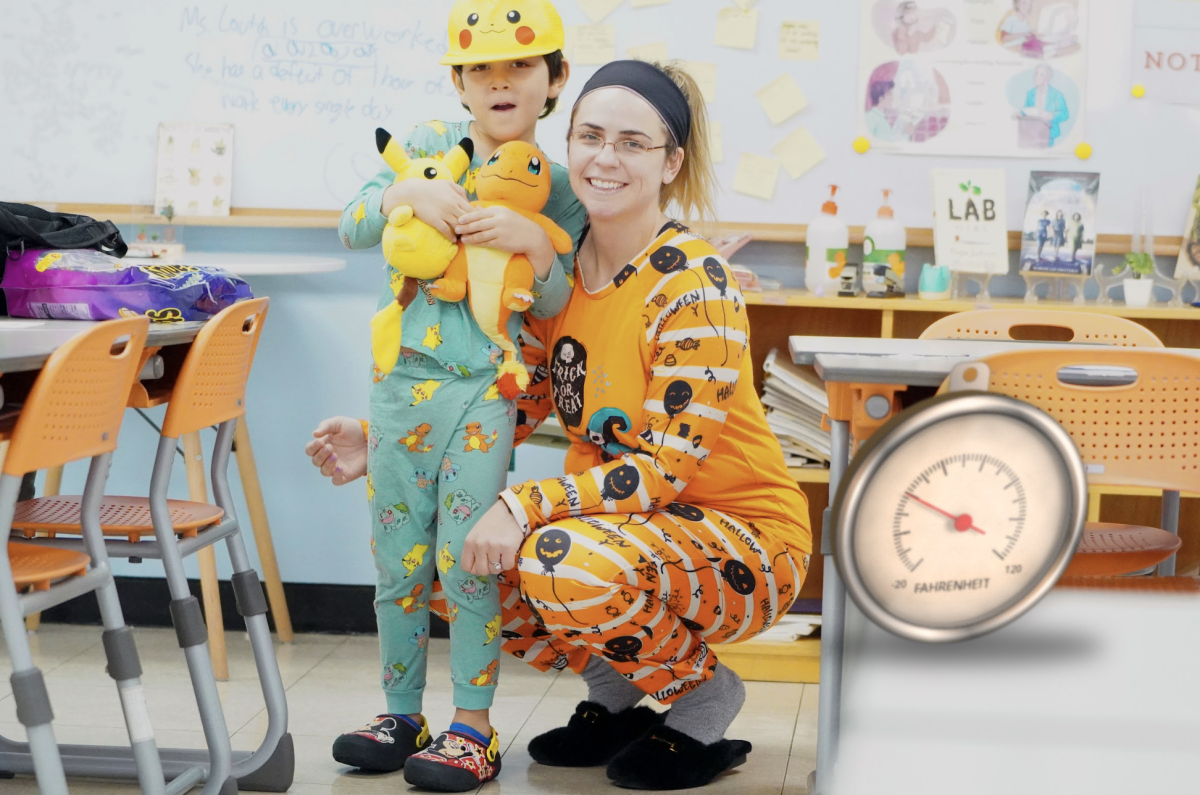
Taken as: value=20 unit=°F
